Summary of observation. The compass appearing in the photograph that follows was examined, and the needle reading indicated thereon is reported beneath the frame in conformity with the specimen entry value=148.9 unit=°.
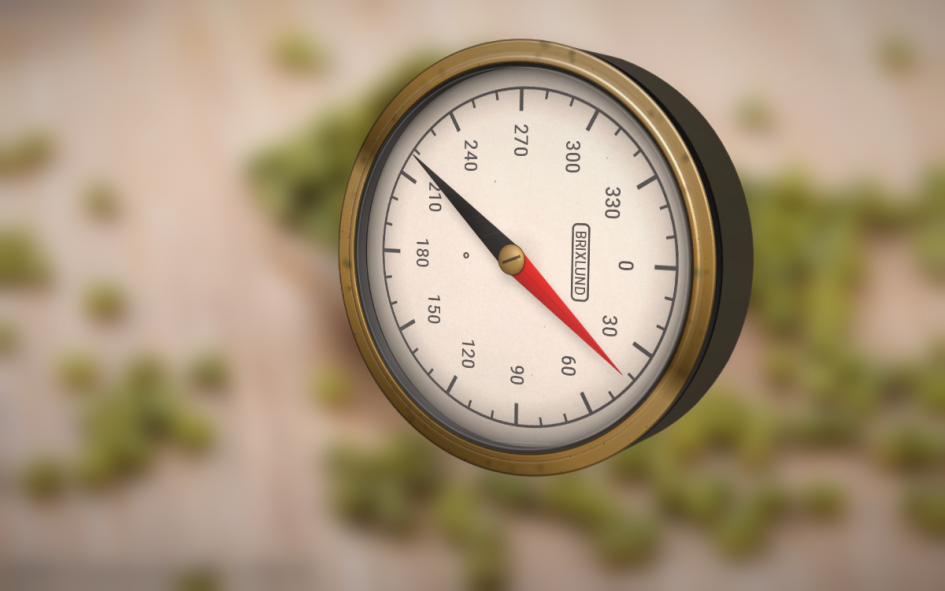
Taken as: value=40 unit=°
